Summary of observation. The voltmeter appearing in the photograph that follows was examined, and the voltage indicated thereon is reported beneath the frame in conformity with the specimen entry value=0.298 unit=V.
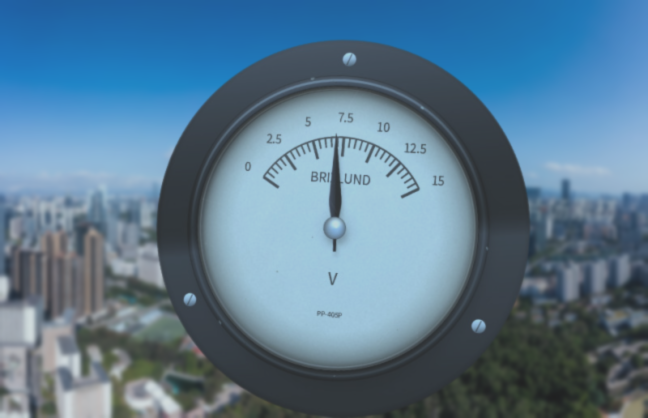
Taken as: value=7 unit=V
